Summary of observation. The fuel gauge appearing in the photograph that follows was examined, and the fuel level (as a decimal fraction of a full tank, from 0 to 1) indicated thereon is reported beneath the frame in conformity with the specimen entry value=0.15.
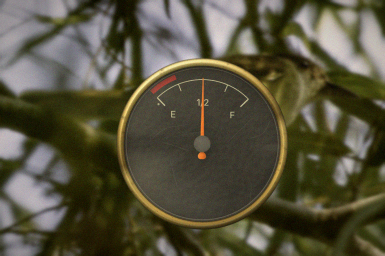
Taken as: value=0.5
